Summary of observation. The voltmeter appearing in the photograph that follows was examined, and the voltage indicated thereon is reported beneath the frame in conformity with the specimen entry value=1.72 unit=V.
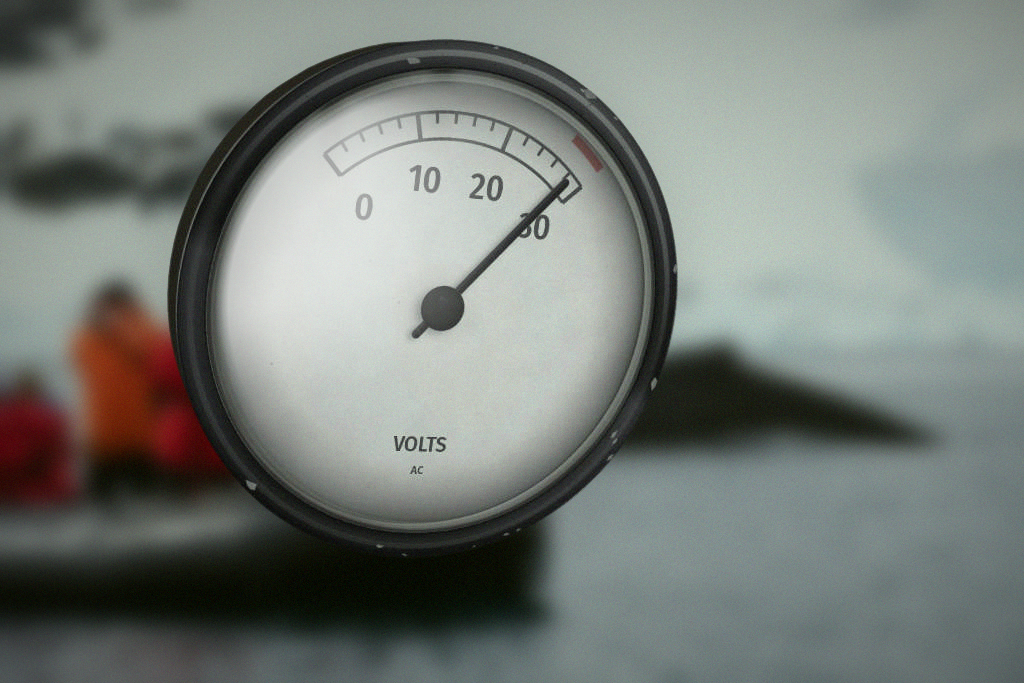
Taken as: value=28 unit=V
